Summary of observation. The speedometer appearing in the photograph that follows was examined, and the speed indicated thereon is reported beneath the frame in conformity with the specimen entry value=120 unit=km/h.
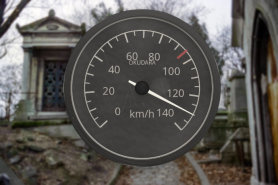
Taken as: value=130 unit=km/h
